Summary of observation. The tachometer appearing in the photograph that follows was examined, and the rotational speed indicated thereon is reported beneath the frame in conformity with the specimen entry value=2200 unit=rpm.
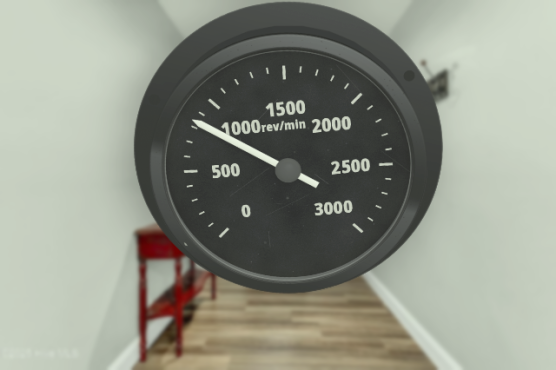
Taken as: value=850 unit=rpm
